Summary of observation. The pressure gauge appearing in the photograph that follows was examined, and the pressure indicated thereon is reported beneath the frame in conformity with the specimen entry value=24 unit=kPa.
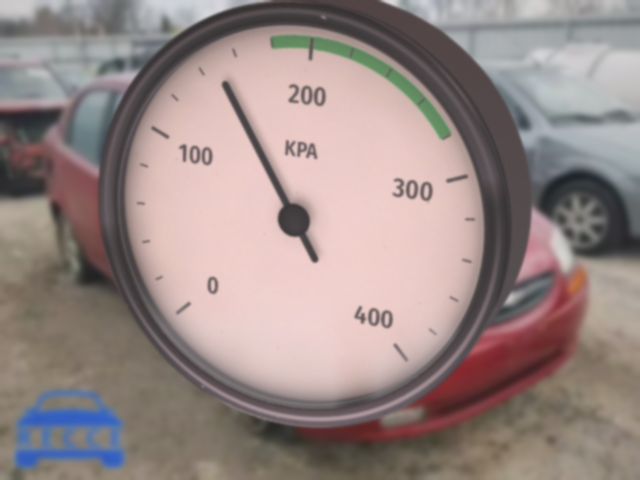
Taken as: value=150 unit=kPa
